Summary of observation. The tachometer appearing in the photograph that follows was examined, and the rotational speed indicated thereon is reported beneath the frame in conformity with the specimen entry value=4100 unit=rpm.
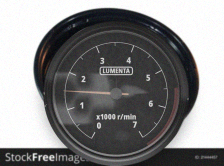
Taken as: value=1500 unit=rpm
